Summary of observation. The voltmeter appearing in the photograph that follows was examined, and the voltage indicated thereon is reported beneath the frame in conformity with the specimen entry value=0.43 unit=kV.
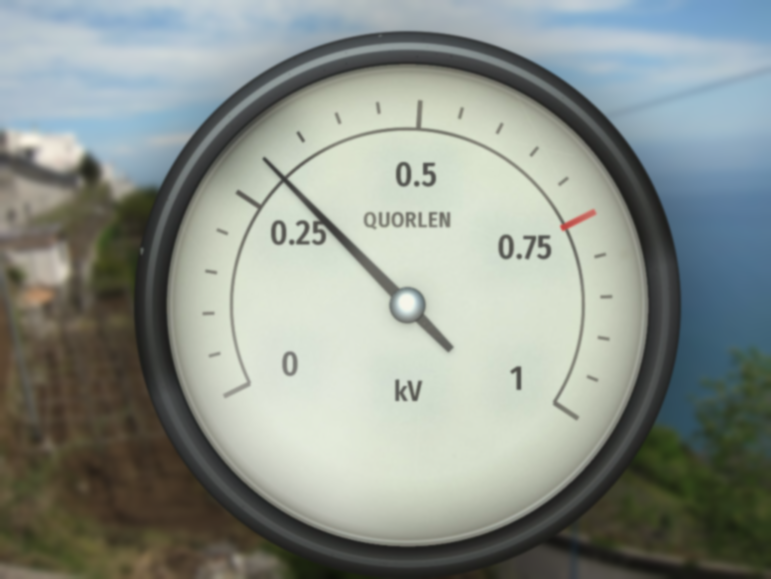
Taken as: value=0.3 unit=kV
